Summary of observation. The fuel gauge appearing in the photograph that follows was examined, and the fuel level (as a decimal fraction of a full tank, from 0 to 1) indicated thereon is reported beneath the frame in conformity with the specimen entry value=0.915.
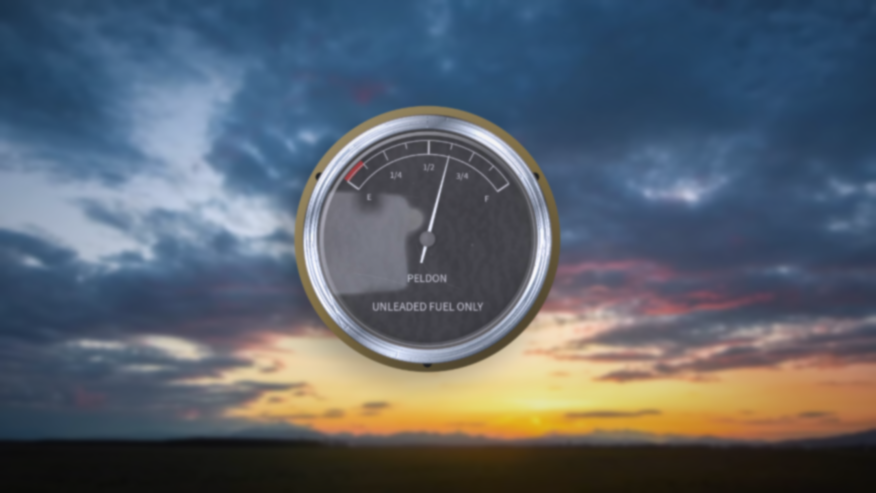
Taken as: value=0.625
